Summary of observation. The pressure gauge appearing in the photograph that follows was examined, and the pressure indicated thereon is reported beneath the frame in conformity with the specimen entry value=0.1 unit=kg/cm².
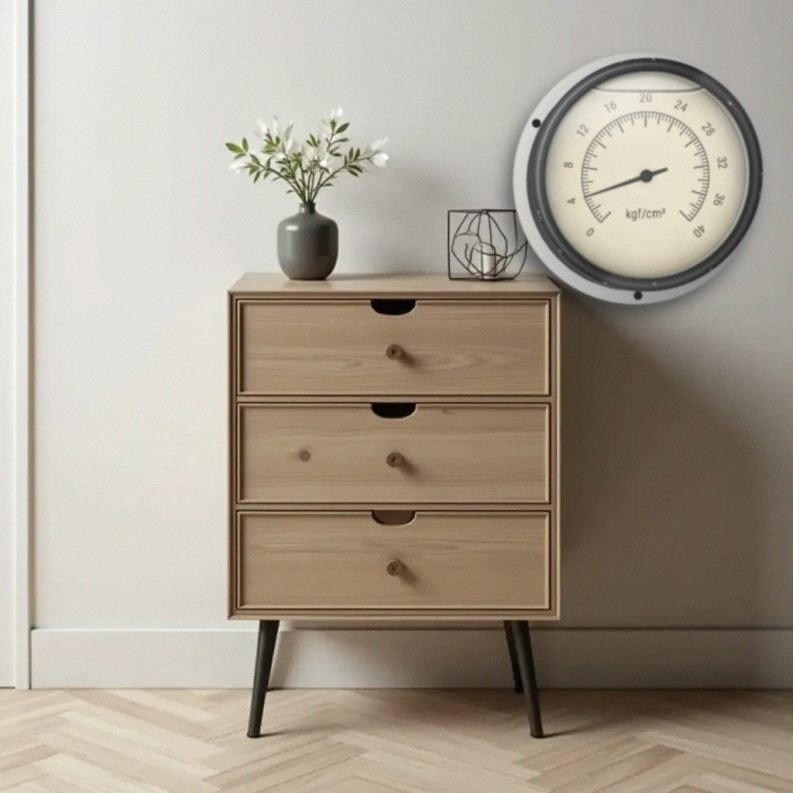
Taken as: value=4 unit=kg/cm²
